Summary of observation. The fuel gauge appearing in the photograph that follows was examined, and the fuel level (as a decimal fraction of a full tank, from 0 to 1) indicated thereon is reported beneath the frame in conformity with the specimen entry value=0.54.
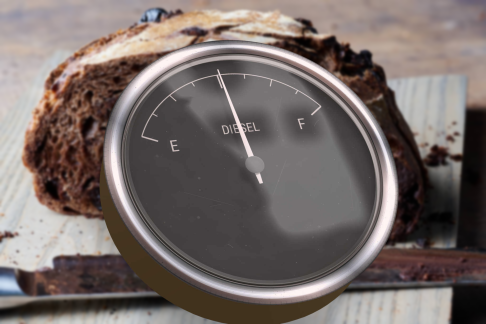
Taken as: value=0.5
